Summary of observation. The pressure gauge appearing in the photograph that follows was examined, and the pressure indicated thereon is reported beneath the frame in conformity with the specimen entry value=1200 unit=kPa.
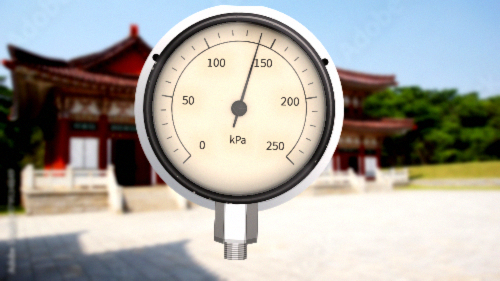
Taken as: value=140 unit=kPa
